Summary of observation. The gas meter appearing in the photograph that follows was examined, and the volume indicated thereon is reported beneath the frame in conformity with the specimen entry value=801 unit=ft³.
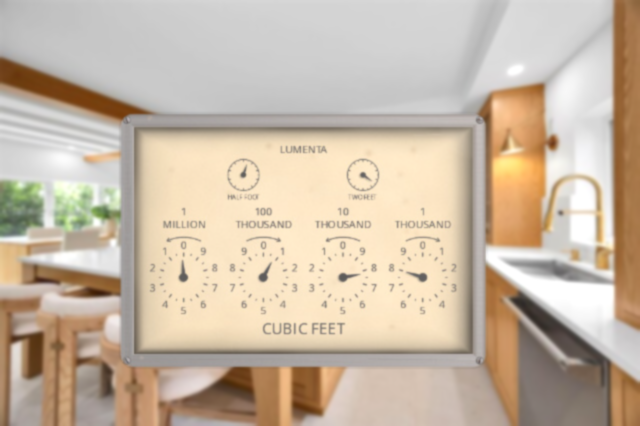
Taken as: value=7800 unit=ft³
